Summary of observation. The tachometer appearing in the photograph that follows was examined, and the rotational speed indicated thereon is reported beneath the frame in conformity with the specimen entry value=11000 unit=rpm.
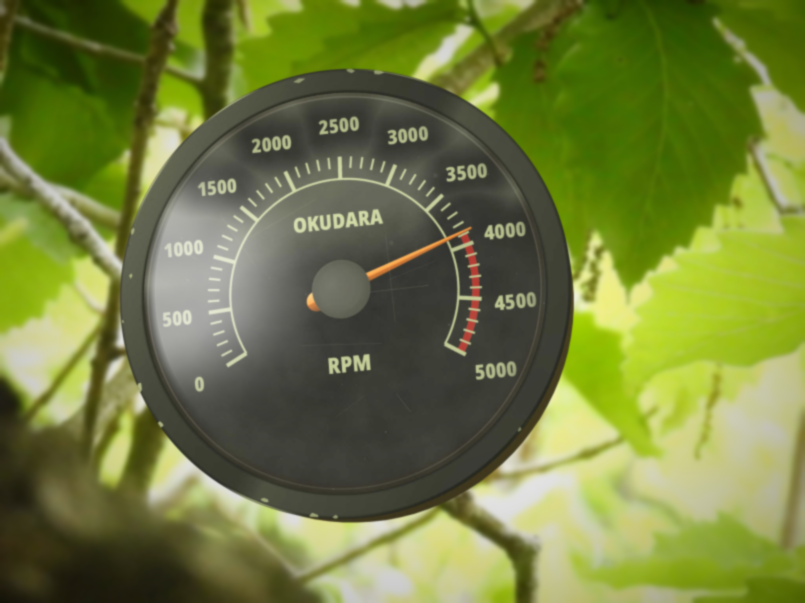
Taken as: value=3900 unit=rpm
